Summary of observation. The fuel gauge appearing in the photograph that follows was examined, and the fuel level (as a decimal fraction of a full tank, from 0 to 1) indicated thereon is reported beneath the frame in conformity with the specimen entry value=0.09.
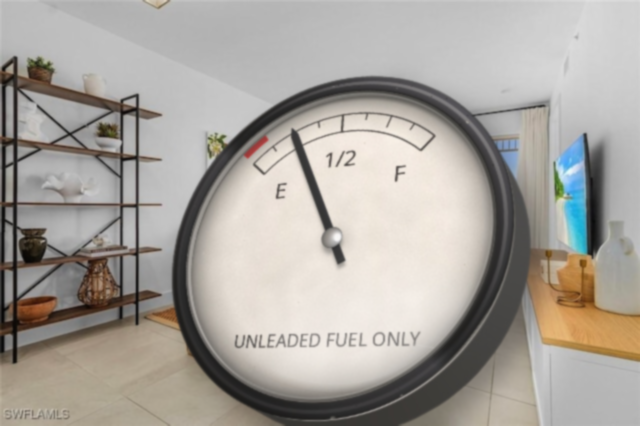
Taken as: value=0.25
